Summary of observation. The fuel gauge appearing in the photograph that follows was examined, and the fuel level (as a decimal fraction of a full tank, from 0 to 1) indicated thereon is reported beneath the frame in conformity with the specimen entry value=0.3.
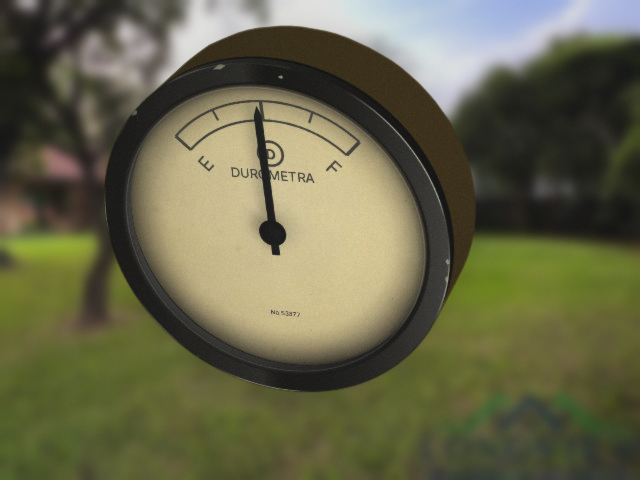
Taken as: value=0.5
